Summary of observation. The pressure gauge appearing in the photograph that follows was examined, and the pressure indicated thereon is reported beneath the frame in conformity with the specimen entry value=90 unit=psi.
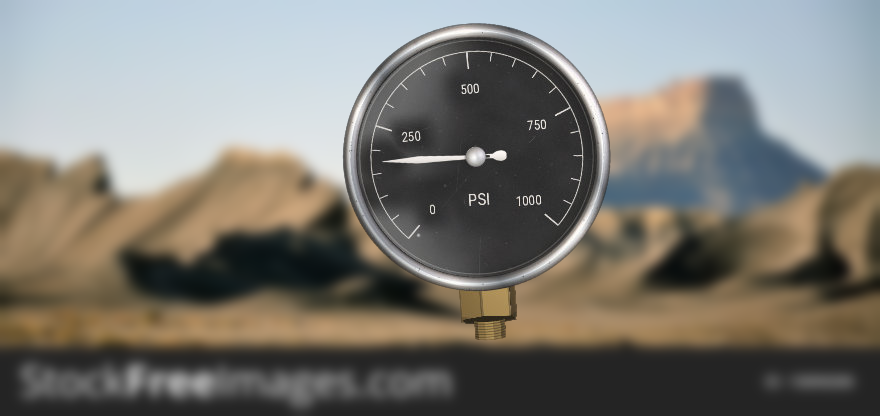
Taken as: value=175 unit=psi
